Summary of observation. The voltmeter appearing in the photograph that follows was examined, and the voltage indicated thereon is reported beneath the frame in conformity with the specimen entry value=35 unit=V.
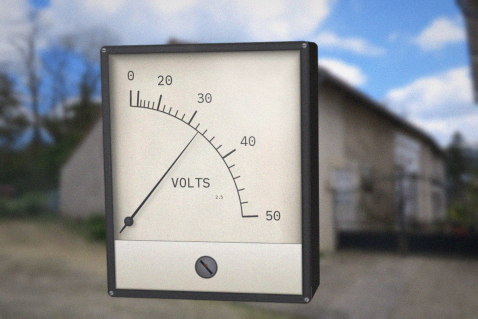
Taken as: value=33 unit=V
